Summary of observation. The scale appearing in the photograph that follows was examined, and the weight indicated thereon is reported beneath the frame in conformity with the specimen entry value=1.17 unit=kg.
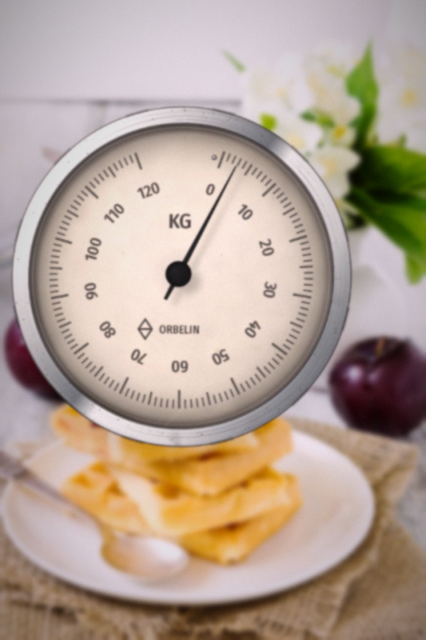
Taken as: value=3 unit=kg
